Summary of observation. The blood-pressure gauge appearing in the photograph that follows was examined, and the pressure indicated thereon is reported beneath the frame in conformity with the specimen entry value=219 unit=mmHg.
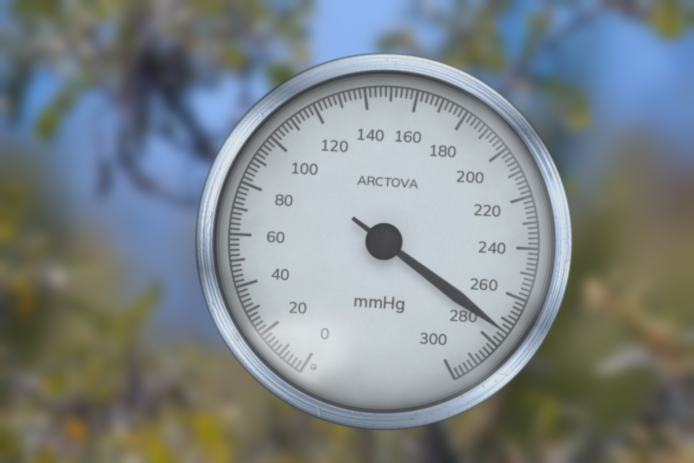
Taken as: value=274 unit=mmHg
